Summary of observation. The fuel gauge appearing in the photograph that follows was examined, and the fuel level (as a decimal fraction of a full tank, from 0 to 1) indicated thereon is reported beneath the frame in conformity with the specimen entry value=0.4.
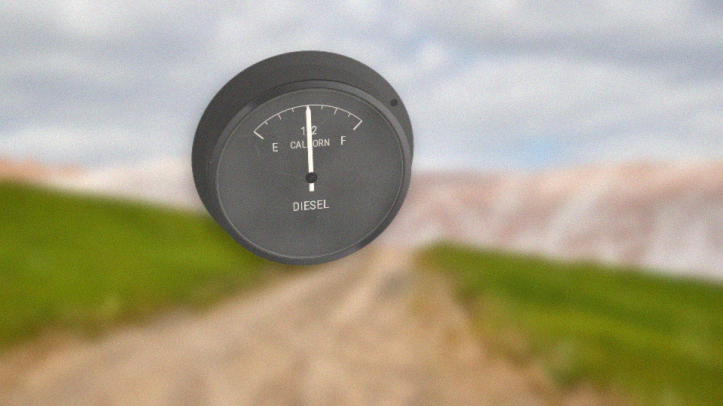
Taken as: value=0.5
